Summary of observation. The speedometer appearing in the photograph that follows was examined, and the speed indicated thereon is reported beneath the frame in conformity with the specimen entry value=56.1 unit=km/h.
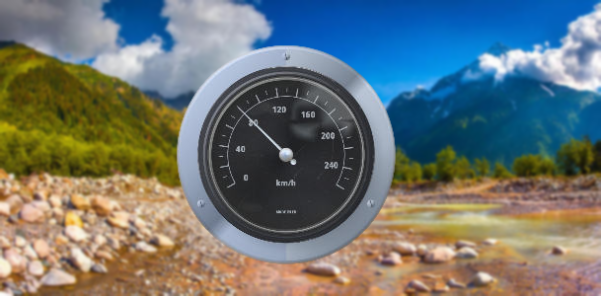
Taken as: value=80 unit=km/h
